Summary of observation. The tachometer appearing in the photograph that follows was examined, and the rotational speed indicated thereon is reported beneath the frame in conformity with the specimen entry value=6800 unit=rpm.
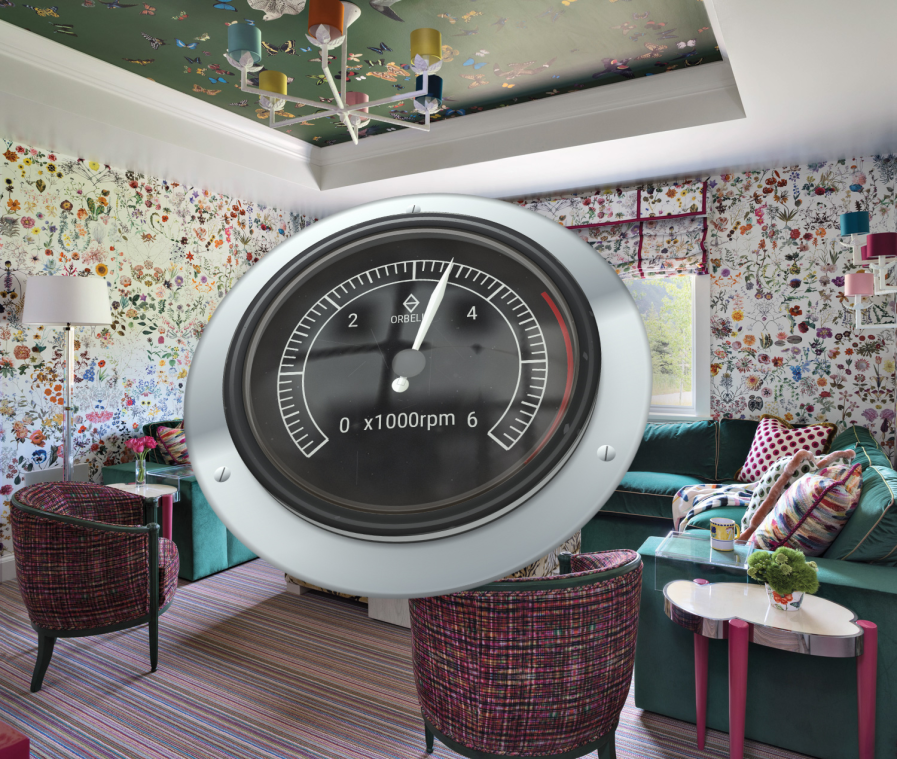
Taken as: value=3400 unit=rpm
